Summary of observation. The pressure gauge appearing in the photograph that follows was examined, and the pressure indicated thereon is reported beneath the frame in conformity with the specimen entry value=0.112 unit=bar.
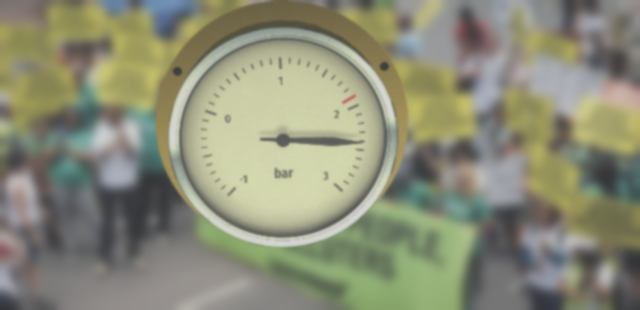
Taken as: value=2.4 unit=bar
